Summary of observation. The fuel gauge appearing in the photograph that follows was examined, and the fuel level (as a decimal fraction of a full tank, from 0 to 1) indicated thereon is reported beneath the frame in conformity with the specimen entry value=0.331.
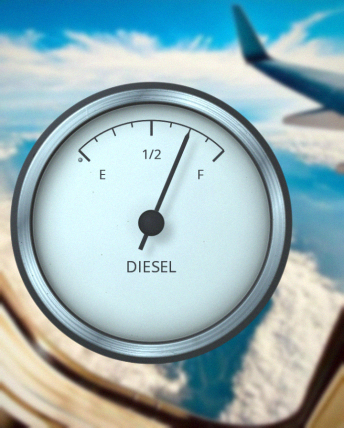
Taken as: value=0.75
